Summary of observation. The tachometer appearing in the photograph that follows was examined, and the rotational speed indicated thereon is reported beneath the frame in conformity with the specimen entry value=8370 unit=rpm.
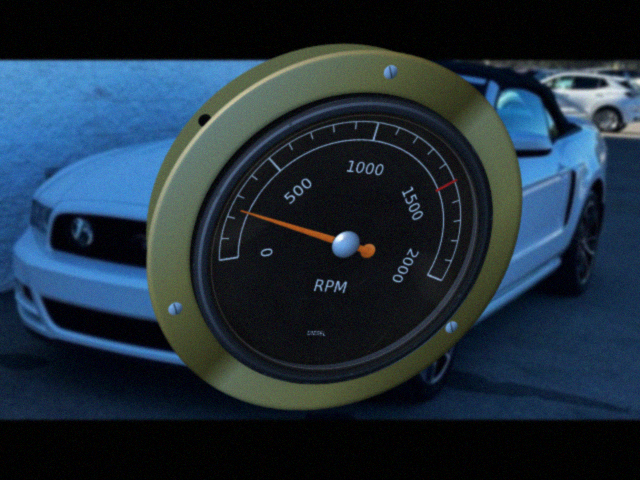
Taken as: value=250 unit=rpm
